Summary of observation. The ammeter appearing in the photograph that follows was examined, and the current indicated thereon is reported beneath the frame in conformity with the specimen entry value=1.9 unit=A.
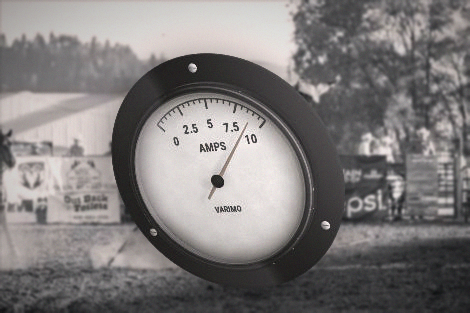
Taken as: value=9 unit=A
